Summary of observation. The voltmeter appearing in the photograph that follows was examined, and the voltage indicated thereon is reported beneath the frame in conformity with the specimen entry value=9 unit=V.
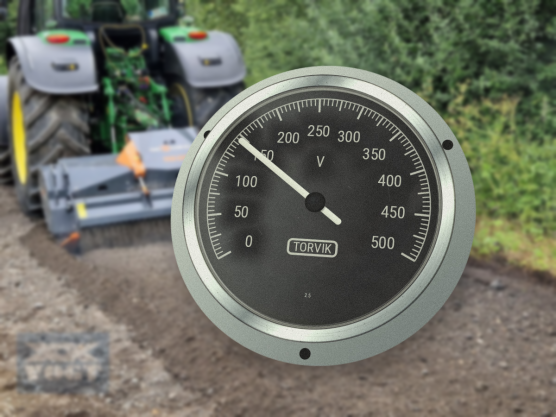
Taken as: value=145 unit=V
